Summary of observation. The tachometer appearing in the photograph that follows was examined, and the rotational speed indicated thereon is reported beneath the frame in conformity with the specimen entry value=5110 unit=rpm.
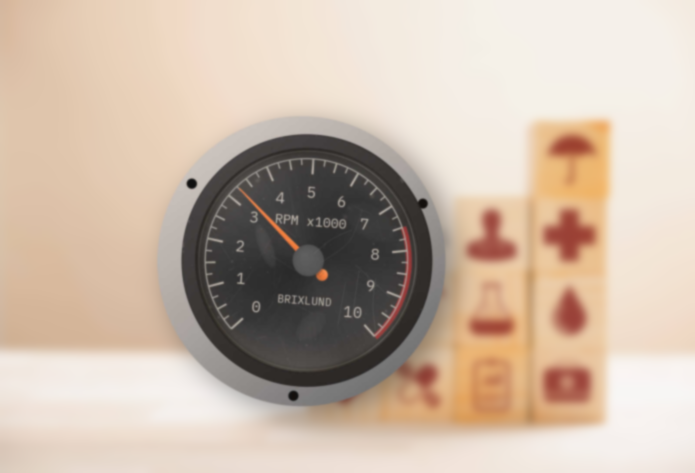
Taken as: value=3250 unit=rpm
